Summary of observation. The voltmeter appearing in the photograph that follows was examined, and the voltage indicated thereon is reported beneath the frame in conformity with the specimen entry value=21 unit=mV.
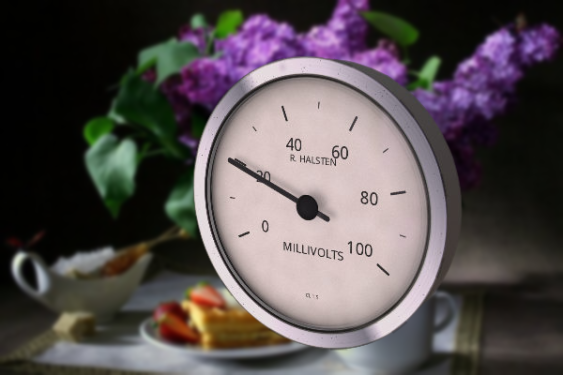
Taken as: value=20 unit=mV
